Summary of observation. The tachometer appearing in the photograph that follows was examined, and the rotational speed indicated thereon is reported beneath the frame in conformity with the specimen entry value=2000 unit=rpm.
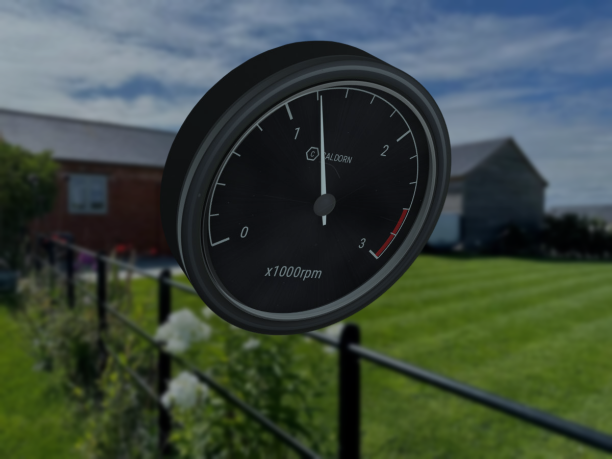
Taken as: value=1200 unit=rpm
